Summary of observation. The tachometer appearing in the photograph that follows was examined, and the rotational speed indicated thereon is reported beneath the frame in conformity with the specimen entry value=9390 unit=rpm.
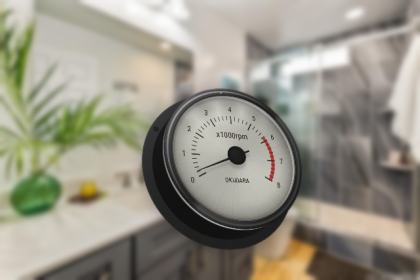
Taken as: value=200 unit=rpm
